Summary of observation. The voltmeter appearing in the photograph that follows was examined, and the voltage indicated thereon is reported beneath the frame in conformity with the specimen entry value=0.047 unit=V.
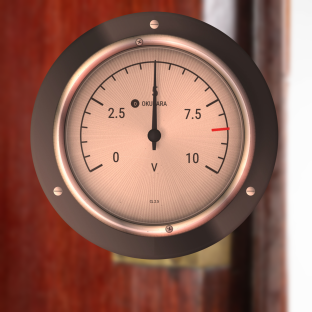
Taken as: value=5 unit=V
